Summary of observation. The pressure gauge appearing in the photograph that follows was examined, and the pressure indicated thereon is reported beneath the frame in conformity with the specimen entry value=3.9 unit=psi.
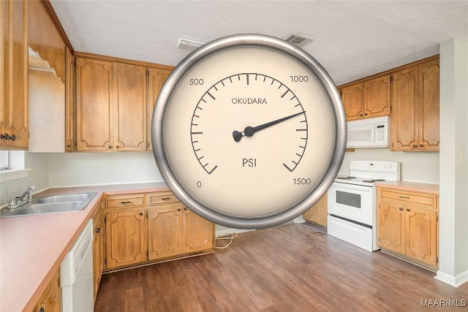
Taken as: value=1150 unit=psi
